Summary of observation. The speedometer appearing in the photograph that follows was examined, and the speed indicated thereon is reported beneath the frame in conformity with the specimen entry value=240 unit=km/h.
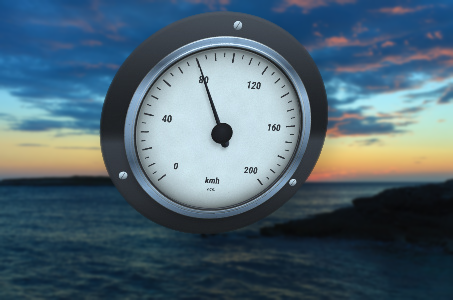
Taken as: value=80 unit=km/h
